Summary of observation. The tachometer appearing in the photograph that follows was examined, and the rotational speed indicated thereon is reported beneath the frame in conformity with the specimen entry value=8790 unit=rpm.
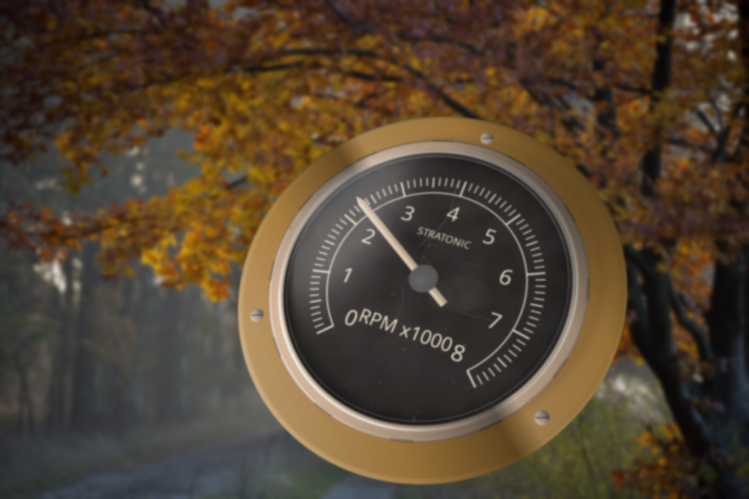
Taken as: value=2300 unit=rpm
